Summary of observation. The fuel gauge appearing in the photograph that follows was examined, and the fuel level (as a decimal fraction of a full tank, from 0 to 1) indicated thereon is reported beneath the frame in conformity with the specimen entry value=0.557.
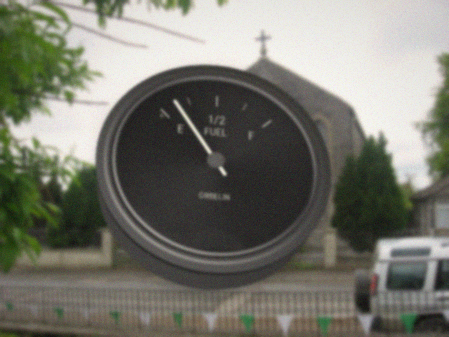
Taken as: value=0.125
